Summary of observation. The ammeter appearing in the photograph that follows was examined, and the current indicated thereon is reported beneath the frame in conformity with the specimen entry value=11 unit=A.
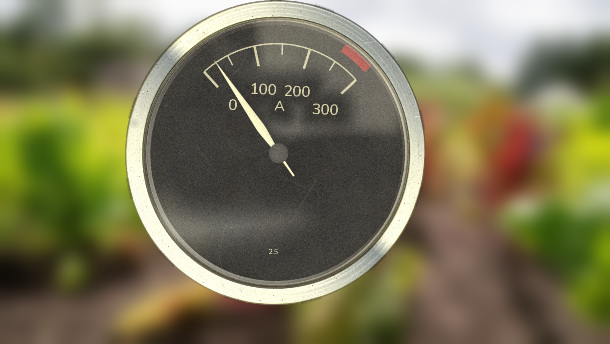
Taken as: value=25 unit=A
